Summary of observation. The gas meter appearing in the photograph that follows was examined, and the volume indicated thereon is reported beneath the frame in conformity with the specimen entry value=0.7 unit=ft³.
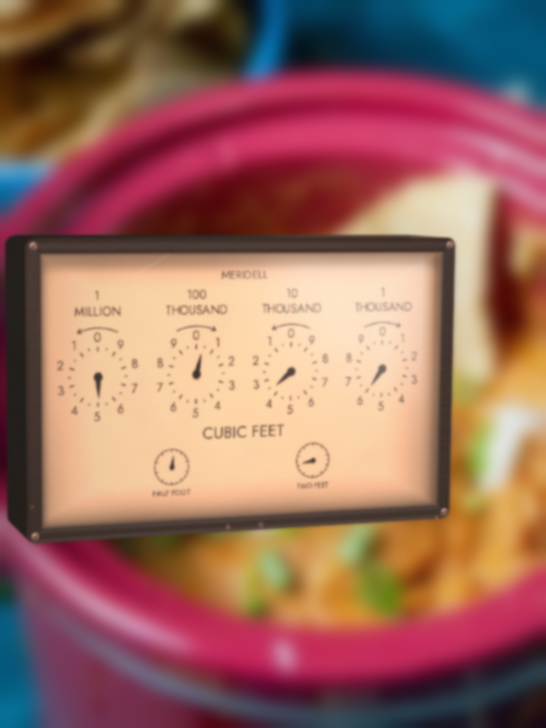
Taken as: value=503600 unit=ft³
